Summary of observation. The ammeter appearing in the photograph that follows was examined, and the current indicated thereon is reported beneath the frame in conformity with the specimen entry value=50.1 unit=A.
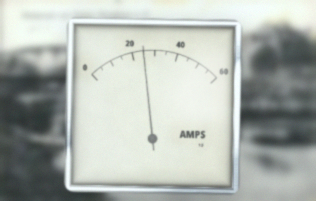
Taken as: value=25 unit=A
